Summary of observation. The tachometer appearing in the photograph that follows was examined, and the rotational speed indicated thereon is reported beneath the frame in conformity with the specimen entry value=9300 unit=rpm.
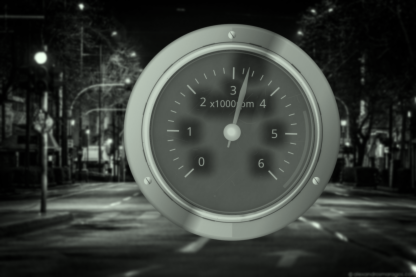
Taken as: value=3300 unit=rpm
